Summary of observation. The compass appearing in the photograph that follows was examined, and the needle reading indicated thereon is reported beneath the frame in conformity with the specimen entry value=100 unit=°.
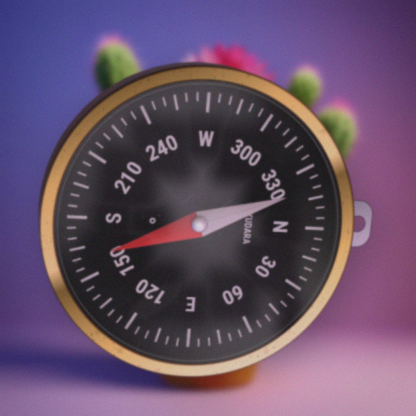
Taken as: value=160 unit=°
